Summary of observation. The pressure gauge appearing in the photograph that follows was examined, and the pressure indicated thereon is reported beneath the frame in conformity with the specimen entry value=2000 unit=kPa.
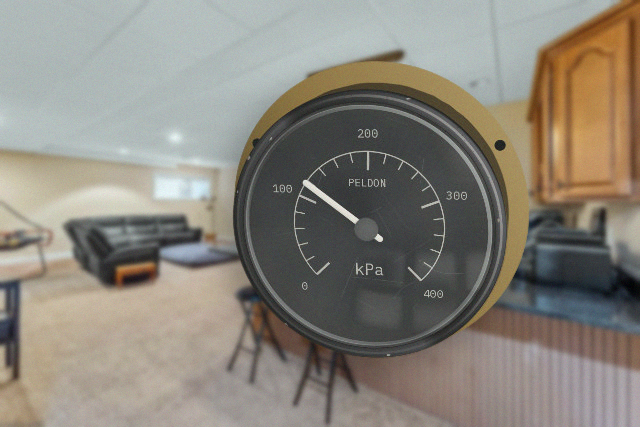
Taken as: value=120 unit=kPa
